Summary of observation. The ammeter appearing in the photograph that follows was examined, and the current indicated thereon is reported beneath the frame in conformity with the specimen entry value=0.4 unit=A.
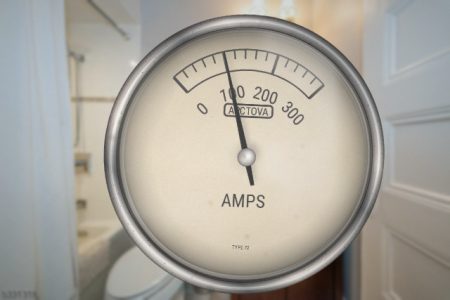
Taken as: value=100 unit=A
